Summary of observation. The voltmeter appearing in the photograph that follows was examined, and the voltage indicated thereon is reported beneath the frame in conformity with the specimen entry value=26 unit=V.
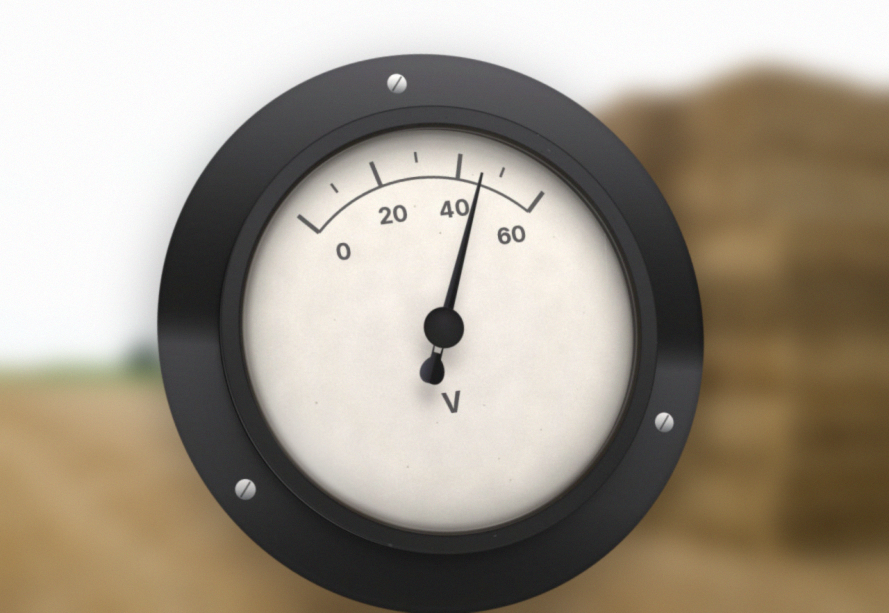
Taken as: value=45 unit=V
